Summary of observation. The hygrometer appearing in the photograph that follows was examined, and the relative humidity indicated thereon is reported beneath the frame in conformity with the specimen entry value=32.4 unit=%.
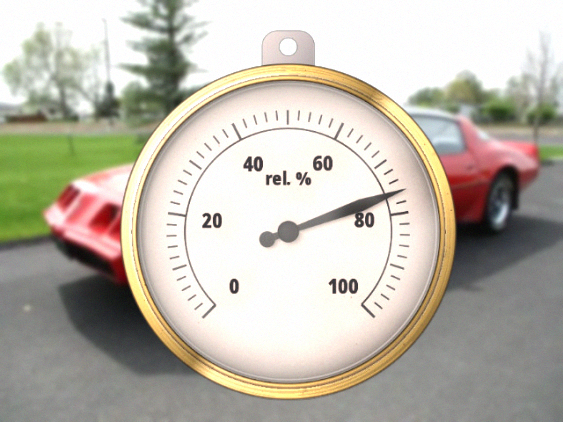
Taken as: value=76 unit=%
